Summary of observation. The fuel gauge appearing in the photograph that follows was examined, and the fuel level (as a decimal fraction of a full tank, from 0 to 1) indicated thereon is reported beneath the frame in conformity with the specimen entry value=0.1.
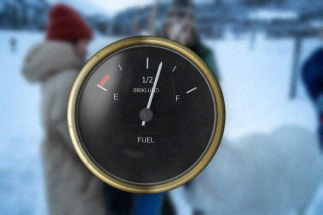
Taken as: value=0.625
